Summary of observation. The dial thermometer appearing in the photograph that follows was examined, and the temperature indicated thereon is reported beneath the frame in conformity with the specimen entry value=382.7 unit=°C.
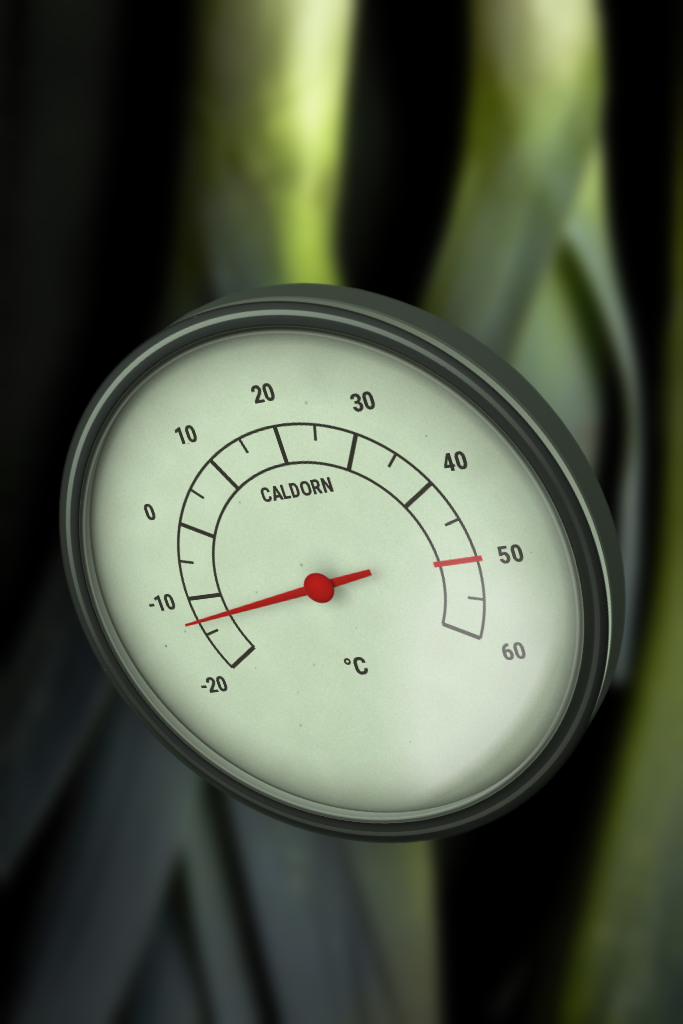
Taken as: value=-12.5 unit=°C
